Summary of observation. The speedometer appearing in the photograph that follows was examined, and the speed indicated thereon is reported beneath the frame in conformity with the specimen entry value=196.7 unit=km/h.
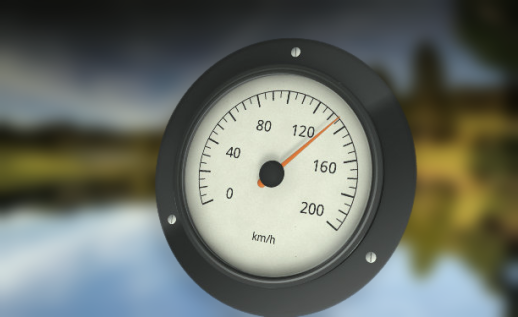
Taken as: value=135 unit=km/h
